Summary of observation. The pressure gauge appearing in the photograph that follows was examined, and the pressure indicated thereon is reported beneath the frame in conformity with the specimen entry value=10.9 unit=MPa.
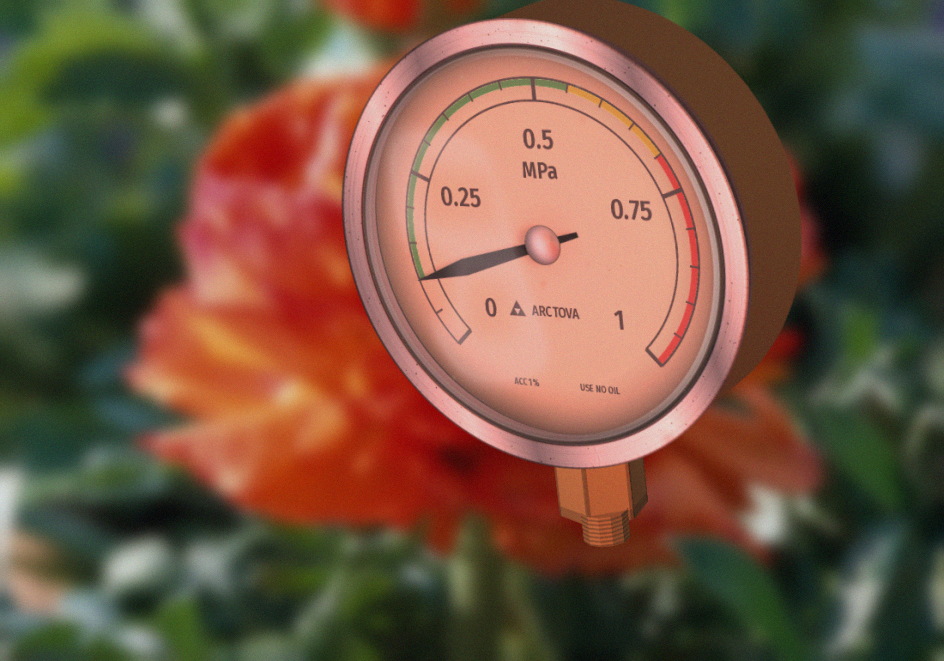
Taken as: value=0.1 unit=MPa
